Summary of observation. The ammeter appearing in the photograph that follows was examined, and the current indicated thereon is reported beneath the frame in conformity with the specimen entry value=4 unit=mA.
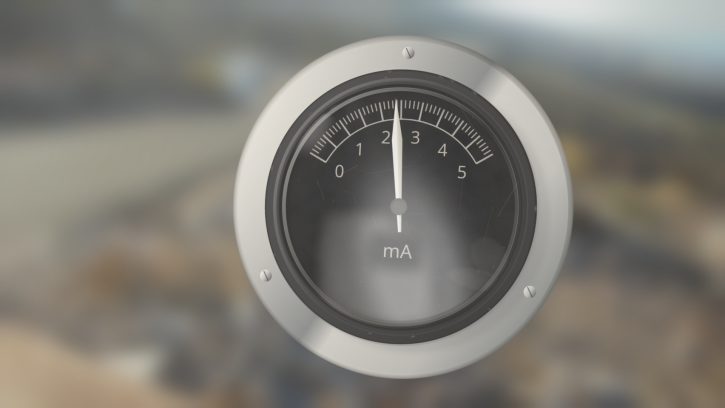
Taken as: value=2.4 unit=mA
